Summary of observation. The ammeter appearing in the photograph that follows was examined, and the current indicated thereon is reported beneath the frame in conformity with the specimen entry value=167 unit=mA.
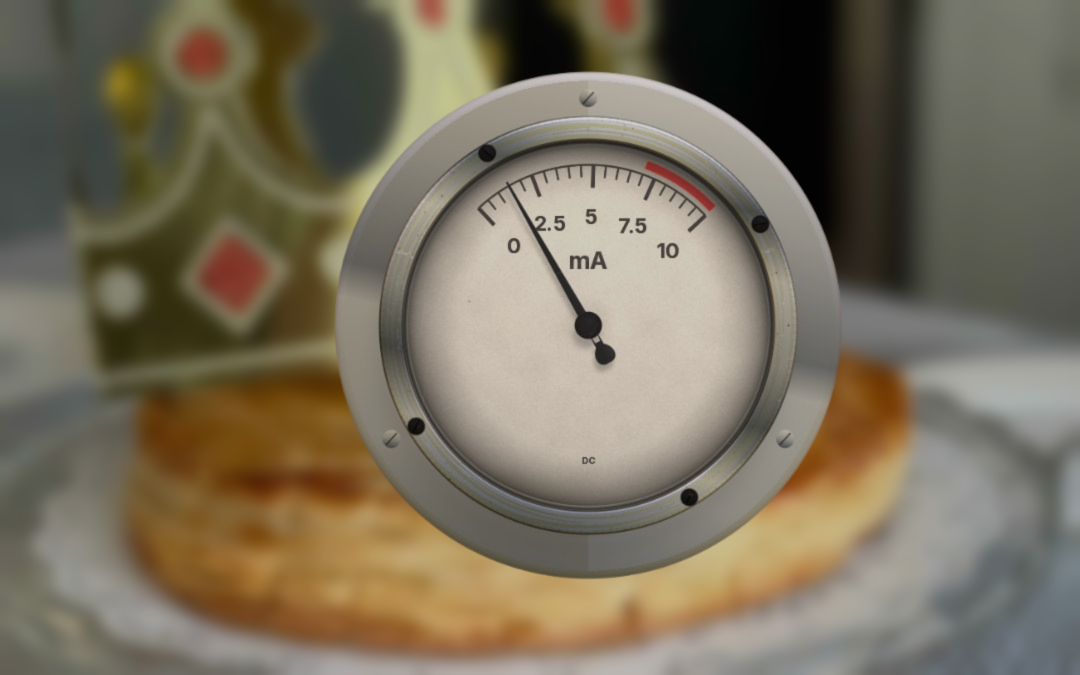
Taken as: value=1.5 unit=mA
